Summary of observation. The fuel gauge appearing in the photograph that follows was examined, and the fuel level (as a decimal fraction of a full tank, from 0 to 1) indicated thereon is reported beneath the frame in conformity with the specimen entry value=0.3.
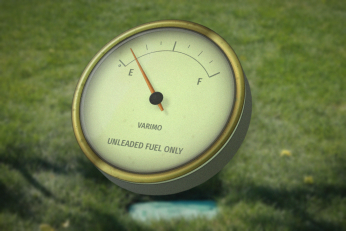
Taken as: value=0.125
